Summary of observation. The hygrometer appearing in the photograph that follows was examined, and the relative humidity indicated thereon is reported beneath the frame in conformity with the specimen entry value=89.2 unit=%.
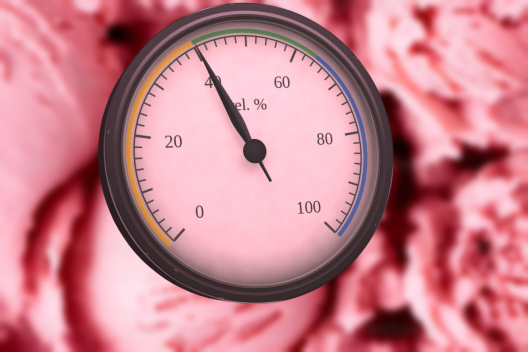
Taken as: value=40 unit=%
